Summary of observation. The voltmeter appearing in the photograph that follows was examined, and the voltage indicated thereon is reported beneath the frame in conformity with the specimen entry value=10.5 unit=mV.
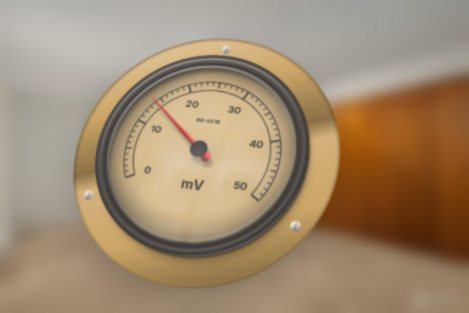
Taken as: value=14 unit=mV
